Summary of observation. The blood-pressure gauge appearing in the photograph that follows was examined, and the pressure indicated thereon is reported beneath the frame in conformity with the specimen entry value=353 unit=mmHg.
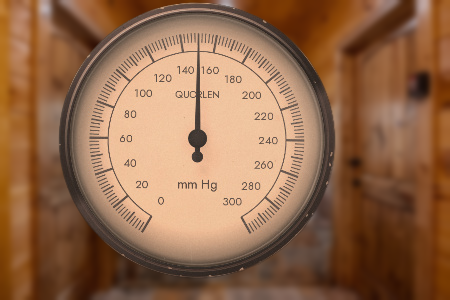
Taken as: value=150 unit=mmHg
